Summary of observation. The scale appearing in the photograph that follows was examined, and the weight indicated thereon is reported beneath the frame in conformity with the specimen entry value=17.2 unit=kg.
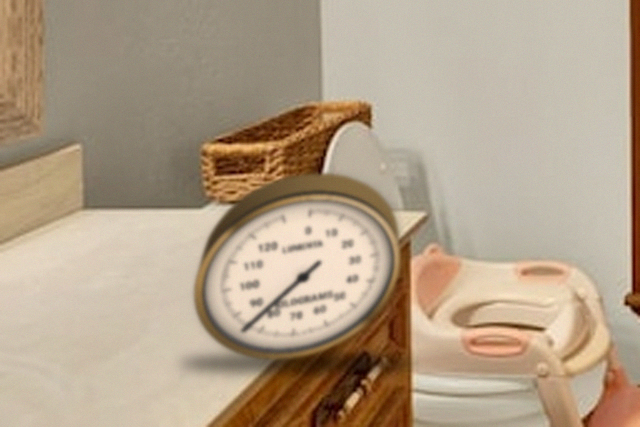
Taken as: value=85 unit=kg
